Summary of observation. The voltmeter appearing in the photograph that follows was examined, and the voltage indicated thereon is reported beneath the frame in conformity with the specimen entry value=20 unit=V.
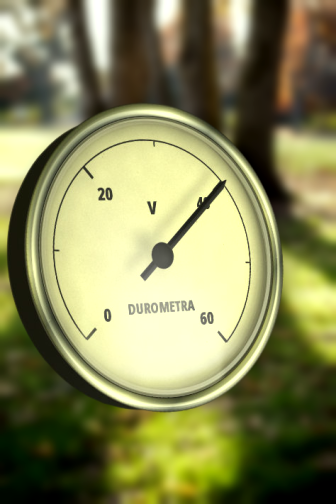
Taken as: value=40 unit=V
